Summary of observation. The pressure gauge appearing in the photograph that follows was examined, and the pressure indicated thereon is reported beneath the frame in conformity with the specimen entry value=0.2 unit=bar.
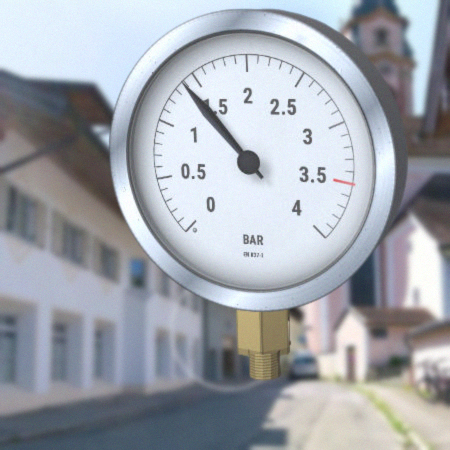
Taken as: value=1.4 unit=bar
